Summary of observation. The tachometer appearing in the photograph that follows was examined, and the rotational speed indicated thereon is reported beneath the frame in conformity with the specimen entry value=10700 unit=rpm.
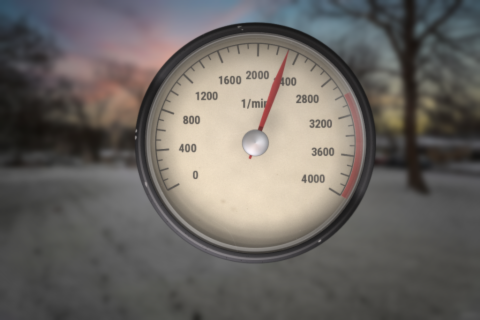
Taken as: value=2300 unit=rpm
